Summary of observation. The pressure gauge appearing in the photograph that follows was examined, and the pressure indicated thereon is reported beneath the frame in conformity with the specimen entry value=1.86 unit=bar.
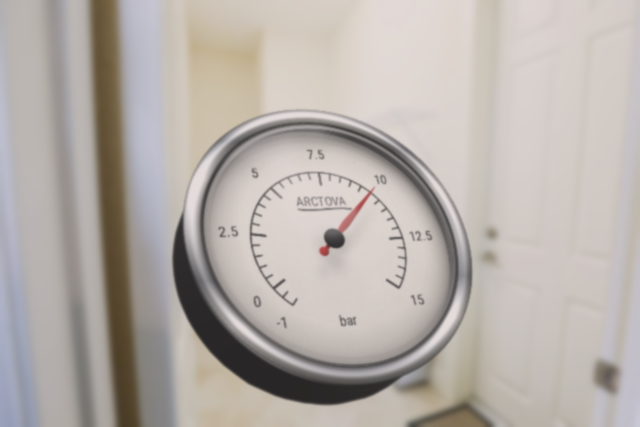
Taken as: value=10 unit=bar
